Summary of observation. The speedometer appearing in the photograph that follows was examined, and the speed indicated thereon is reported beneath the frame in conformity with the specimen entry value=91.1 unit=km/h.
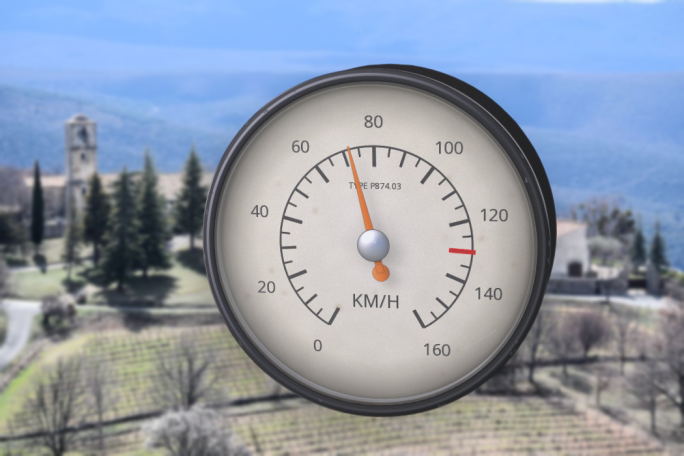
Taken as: value=72.5 unit=km/h
